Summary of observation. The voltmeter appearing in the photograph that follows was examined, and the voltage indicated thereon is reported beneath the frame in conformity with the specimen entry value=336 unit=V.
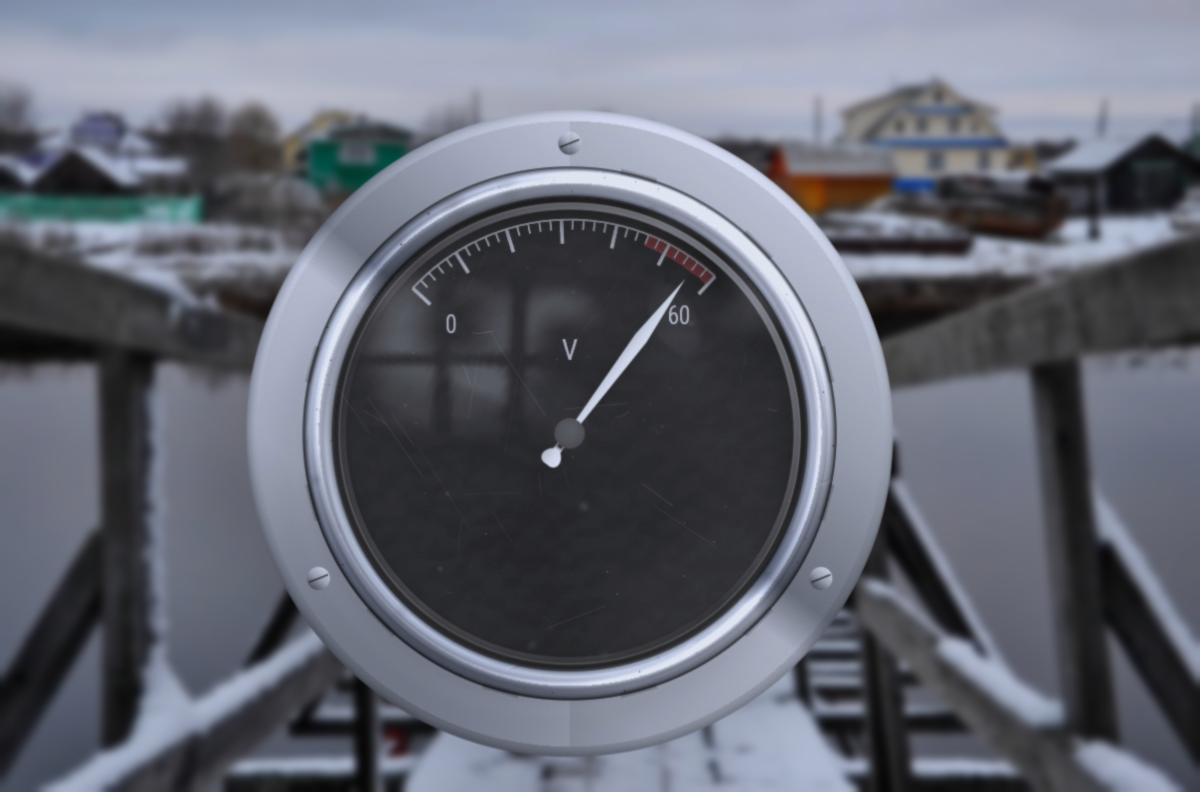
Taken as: value=56 unit=V
